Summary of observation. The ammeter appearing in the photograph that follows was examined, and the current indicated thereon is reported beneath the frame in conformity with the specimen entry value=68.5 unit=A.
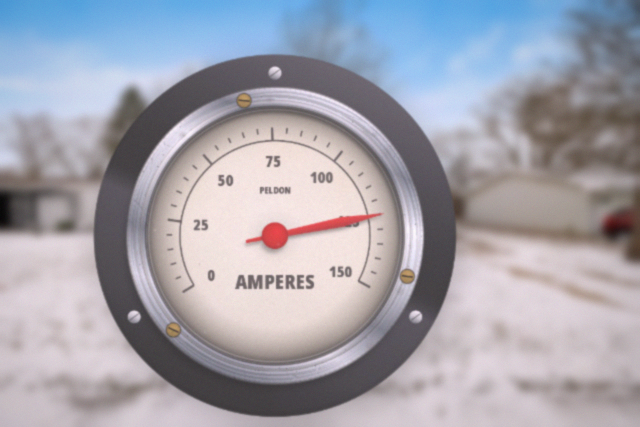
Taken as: value=125 unit=A
